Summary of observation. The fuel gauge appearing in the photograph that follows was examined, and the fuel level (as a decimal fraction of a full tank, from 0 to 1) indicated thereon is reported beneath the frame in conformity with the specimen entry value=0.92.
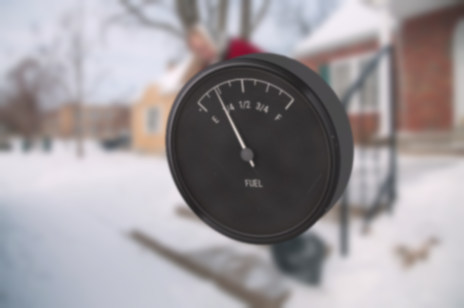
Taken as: value=0.25
